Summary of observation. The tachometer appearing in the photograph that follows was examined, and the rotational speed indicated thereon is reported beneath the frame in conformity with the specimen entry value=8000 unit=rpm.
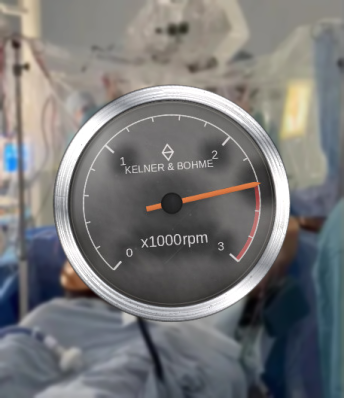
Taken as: value=2400 unit=rpm
